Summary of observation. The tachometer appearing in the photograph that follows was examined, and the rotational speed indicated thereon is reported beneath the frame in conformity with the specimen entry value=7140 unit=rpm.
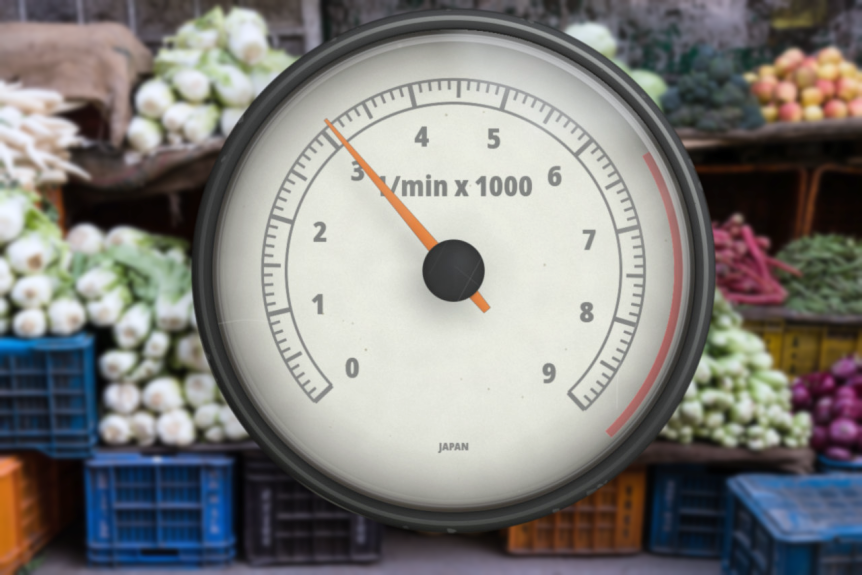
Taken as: value=3100 unit=rpm
